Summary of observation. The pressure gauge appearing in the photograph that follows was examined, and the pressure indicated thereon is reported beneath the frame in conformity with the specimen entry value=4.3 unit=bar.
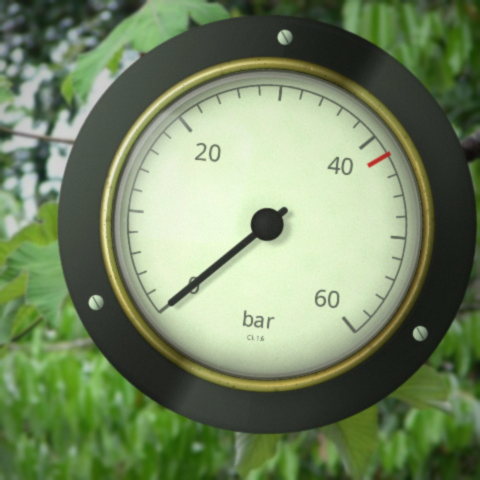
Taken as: value=0 unit=bar
